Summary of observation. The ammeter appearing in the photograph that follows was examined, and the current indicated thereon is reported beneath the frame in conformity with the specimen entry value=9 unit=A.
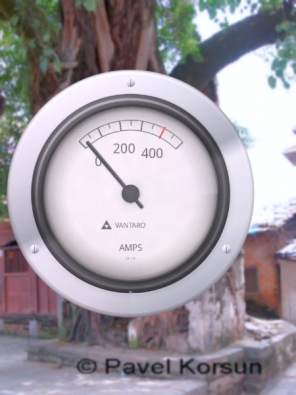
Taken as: value=25 unit=A
